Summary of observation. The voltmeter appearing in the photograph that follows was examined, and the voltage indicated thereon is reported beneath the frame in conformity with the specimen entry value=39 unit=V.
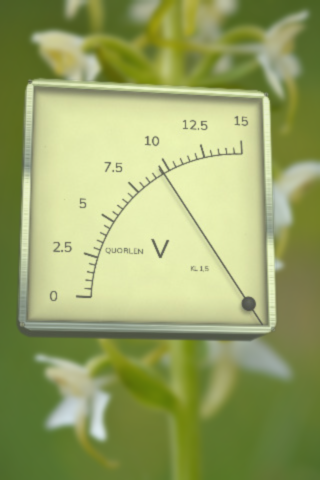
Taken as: value=9.5 unit=V
